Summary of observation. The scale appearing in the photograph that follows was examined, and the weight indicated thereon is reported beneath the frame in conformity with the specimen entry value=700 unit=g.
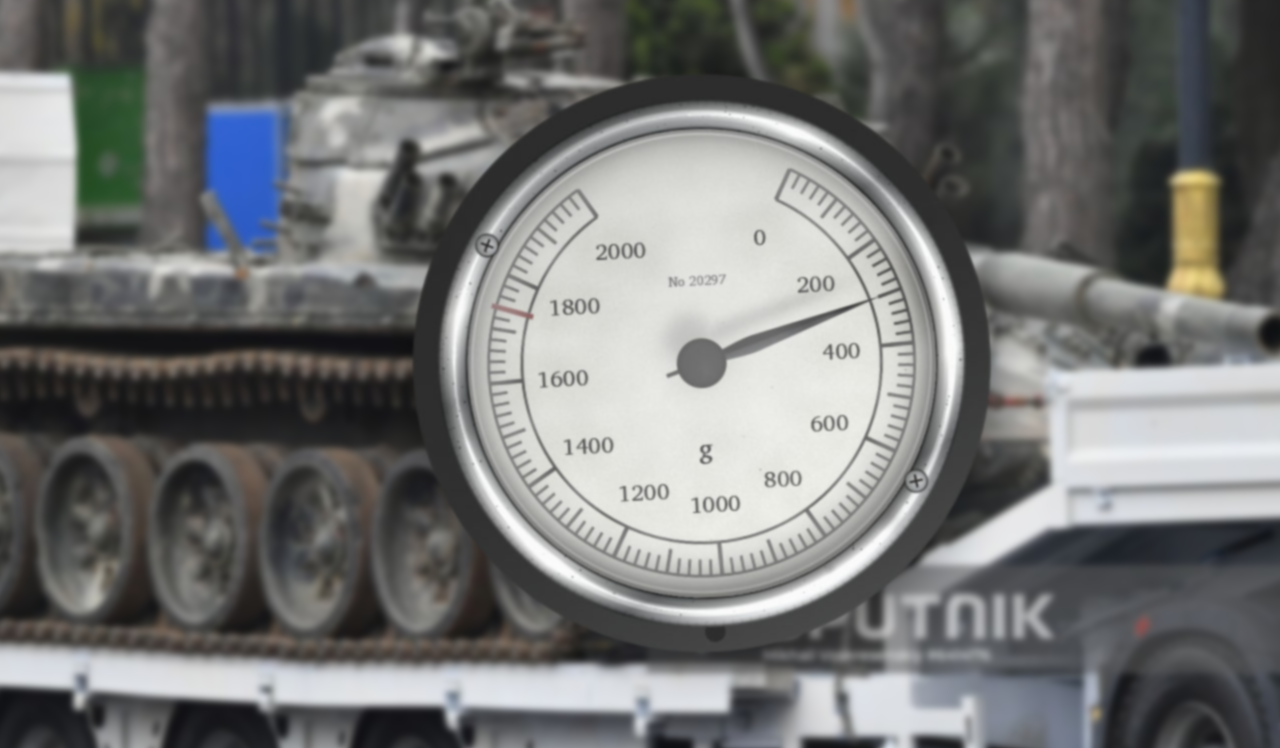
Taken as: value=300 unit=g
